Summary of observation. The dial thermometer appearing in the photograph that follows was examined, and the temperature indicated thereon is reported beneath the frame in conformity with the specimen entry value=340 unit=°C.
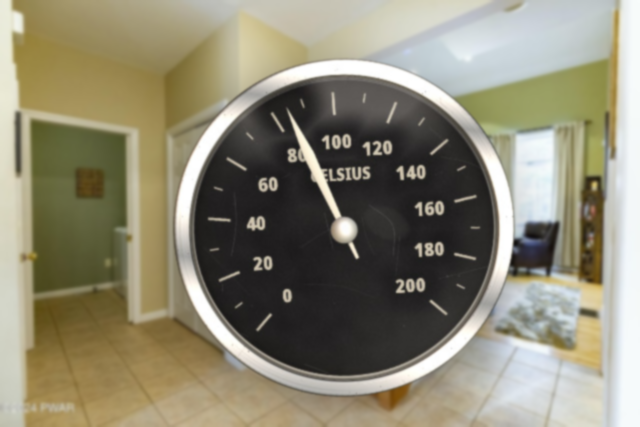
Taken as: value=85 unit=°C
